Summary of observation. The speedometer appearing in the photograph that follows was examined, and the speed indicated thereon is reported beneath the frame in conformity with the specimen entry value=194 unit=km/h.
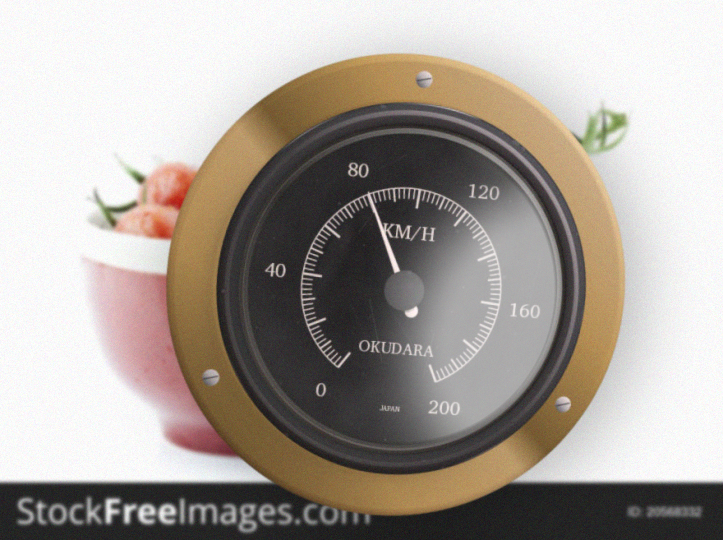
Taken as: value=80 unit=km/h
